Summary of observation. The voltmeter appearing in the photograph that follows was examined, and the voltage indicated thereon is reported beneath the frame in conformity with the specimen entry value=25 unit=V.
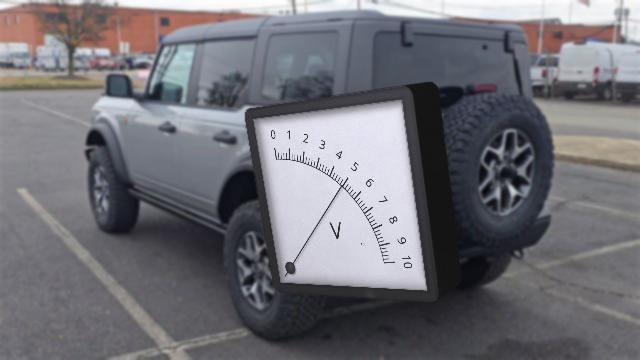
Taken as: value=5 unit=V
